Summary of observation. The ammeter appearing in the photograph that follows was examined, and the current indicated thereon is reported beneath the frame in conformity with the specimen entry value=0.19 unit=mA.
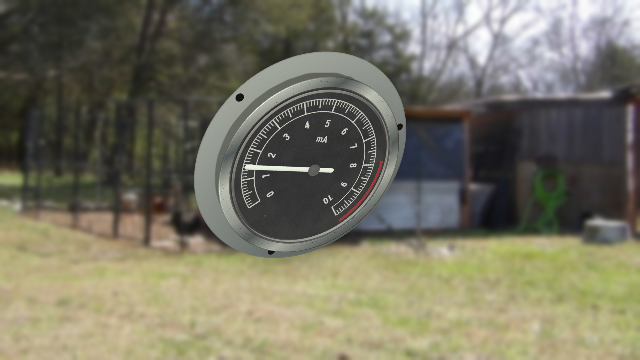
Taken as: value=1.5 unit=mA
